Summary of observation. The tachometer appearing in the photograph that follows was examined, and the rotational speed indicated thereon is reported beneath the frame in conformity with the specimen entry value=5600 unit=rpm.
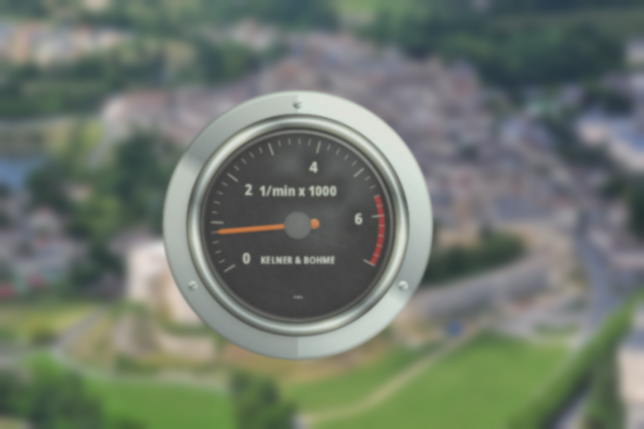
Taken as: value=800 unit=rpm
